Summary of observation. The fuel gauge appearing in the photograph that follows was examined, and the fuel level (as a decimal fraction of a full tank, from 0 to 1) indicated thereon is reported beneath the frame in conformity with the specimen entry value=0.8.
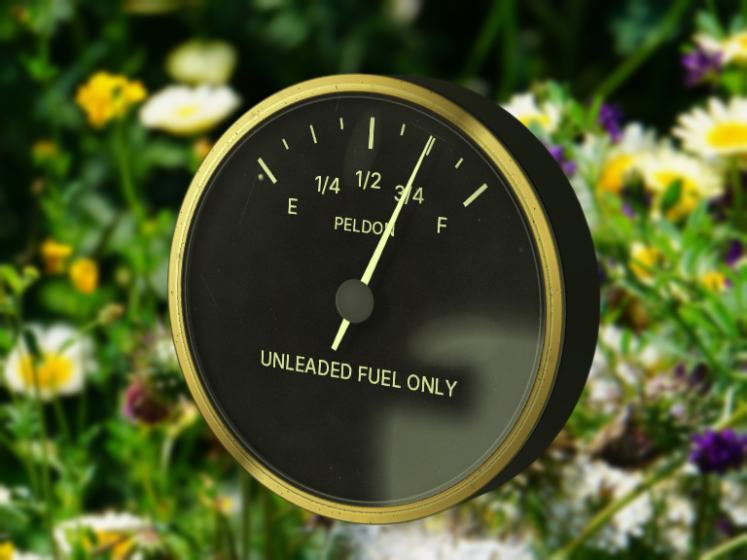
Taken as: value=0.75
